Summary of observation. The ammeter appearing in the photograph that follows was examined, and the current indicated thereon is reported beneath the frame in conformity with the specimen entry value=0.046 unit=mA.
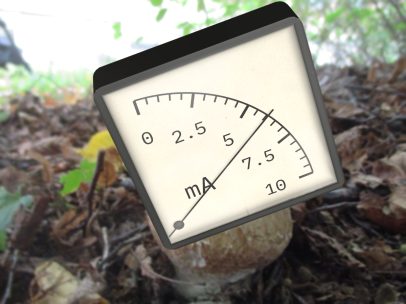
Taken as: value=6 unit=mA
